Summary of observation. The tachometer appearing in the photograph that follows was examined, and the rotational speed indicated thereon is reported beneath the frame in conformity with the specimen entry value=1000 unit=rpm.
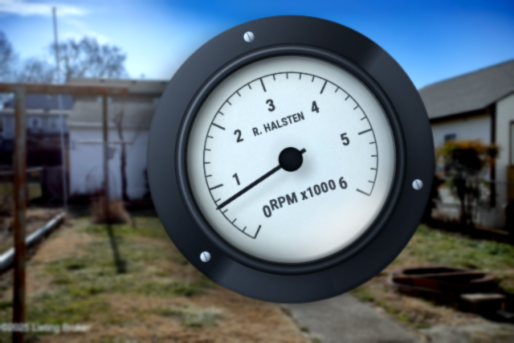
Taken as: value=700 unit=rpm
